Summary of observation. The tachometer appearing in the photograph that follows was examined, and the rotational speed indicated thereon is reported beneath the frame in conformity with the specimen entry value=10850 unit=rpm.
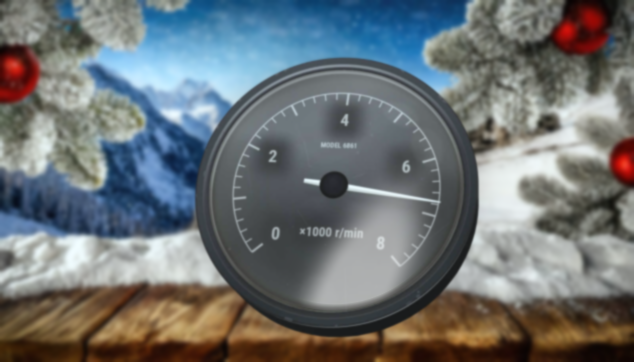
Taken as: value=6800 unit=rpm
